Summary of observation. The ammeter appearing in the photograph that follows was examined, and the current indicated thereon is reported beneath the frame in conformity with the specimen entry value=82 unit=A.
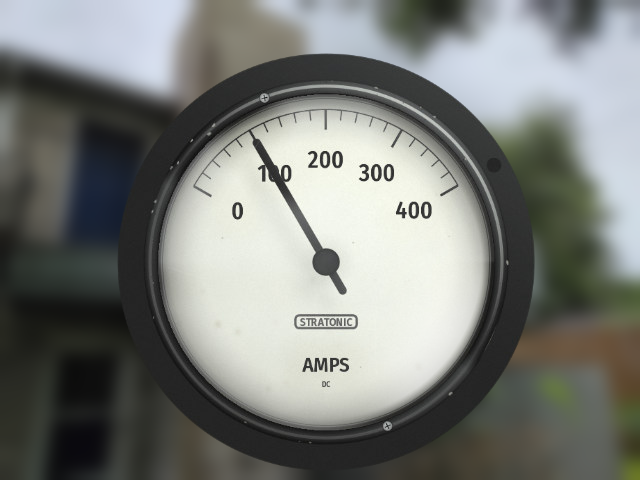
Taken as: value=100 unit=A
